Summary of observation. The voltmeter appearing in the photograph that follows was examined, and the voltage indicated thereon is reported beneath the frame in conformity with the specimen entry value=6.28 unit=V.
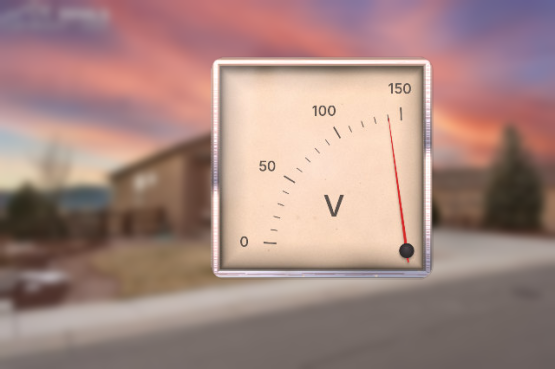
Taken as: value=140 unit=V
